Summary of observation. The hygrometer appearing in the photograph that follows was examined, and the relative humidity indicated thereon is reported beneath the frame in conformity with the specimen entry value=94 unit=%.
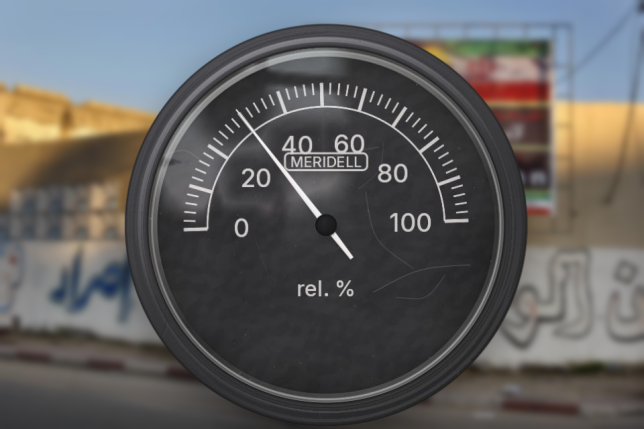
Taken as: value=30 unit=%
